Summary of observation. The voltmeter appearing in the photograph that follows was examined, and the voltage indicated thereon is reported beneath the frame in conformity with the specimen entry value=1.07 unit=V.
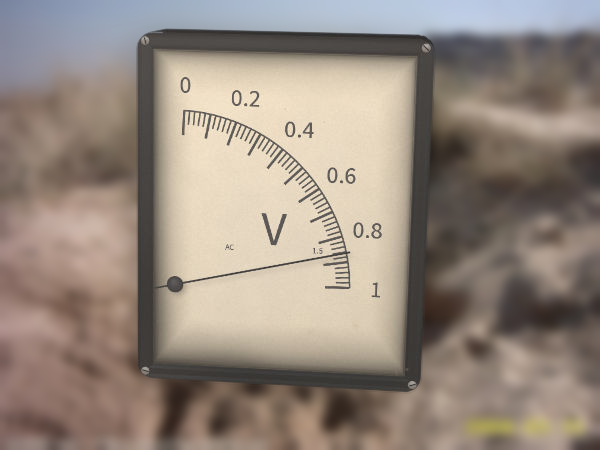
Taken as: value=0.86 unit=V
